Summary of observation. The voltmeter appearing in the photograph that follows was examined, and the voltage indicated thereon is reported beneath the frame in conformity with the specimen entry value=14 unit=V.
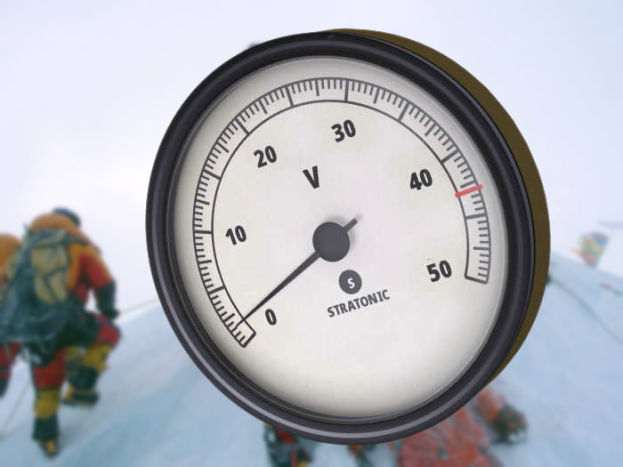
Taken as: value=1.5 unit=V
